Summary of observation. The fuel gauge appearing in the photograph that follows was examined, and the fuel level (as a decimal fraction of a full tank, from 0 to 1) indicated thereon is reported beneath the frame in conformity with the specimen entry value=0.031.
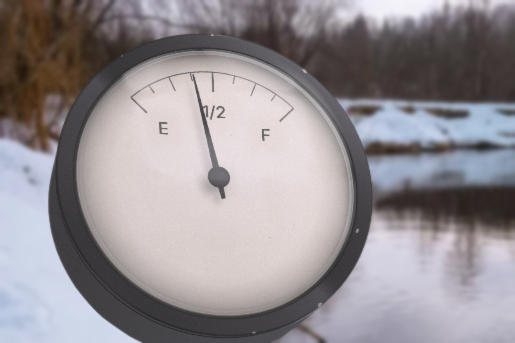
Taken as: value=0.375
